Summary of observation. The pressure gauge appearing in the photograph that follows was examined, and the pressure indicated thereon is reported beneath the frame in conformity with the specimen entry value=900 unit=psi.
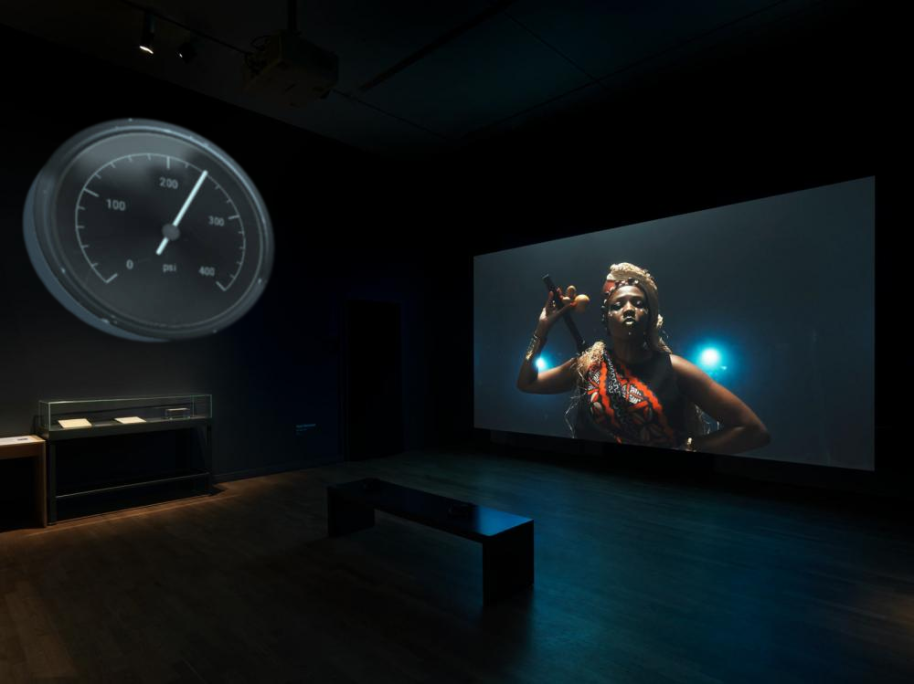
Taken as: value=240 unit=psi
